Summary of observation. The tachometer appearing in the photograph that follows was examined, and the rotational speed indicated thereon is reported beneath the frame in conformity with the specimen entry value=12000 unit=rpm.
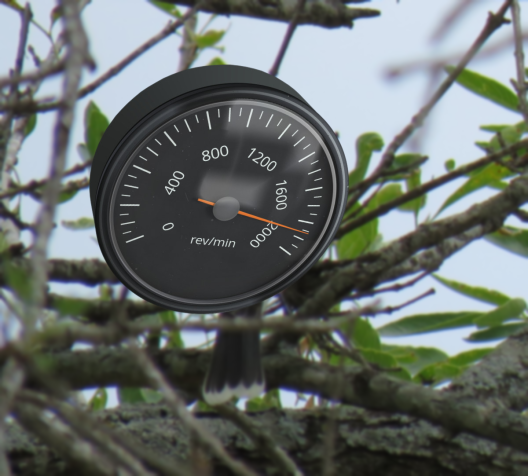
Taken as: value=1850 unit=rpm
